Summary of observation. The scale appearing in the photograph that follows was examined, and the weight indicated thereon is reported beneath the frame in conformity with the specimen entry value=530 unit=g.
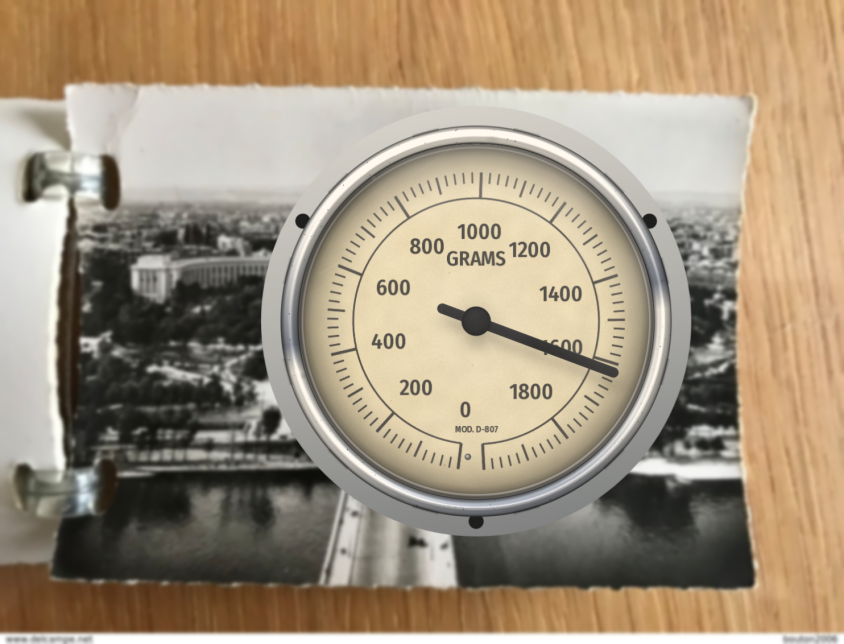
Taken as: value=1620 unit=g
